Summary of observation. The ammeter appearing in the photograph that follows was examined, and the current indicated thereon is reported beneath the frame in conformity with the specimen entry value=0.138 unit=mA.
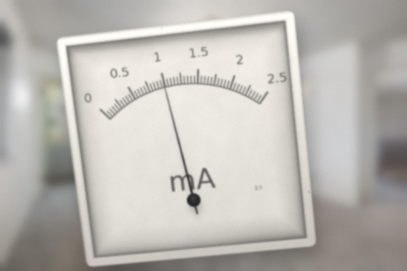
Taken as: value=1 unit=mA
